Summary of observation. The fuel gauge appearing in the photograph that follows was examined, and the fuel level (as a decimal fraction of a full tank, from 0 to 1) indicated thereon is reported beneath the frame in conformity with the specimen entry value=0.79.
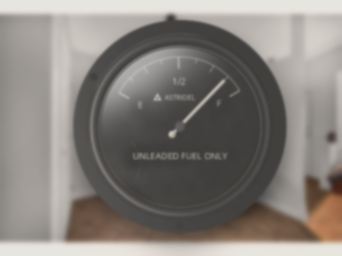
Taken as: value=0.875
